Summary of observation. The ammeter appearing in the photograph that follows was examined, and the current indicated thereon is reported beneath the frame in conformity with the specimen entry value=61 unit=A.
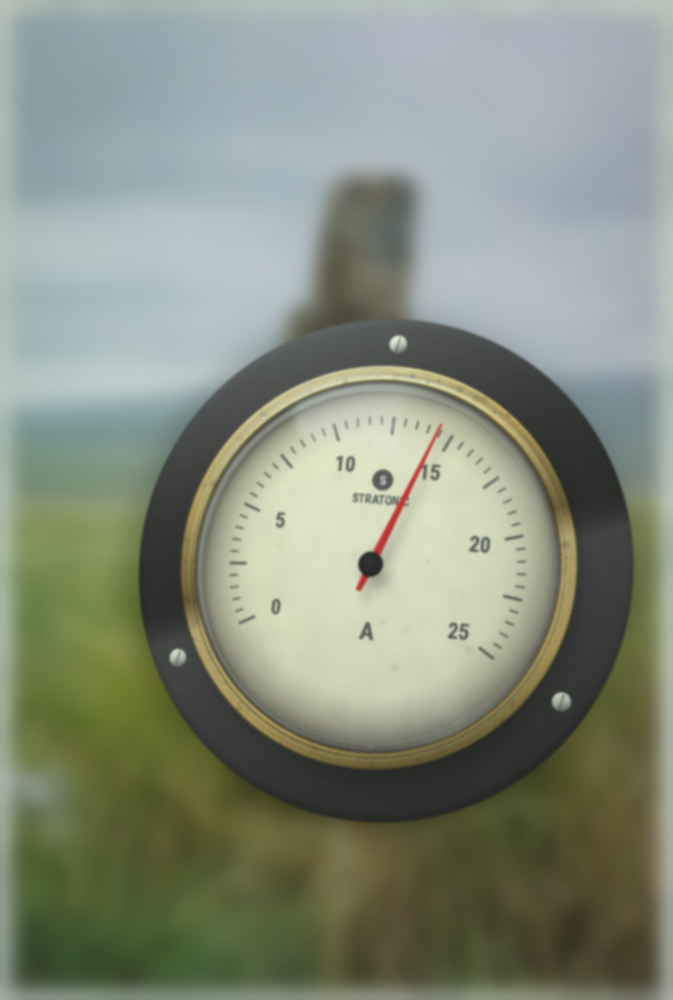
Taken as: value=14.5 unit=A
